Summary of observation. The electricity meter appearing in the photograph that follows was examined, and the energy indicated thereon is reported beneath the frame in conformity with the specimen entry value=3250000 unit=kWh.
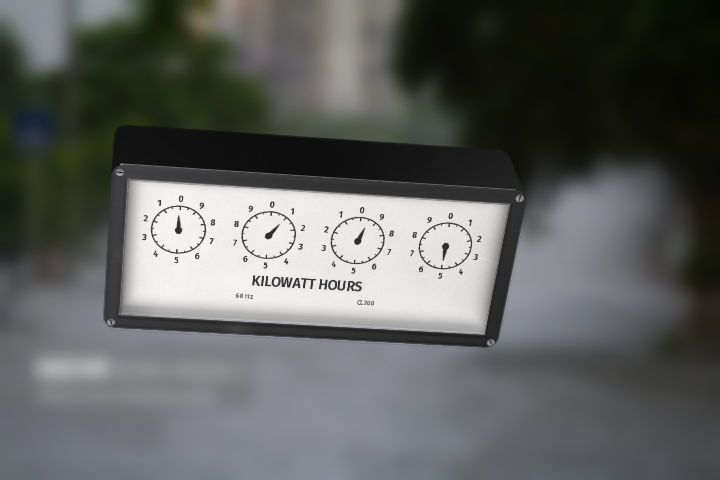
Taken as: value=95 unit=kWh
